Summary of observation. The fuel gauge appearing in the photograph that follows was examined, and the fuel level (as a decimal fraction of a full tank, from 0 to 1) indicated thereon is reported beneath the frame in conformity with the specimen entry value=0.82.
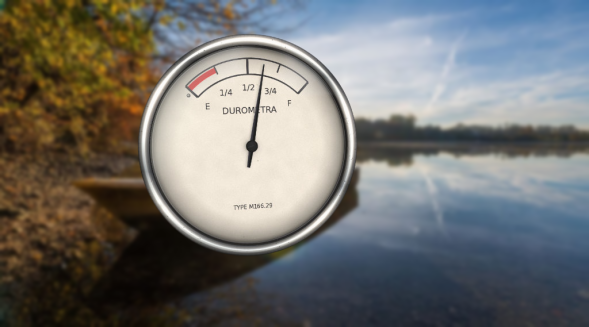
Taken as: value=0.625
